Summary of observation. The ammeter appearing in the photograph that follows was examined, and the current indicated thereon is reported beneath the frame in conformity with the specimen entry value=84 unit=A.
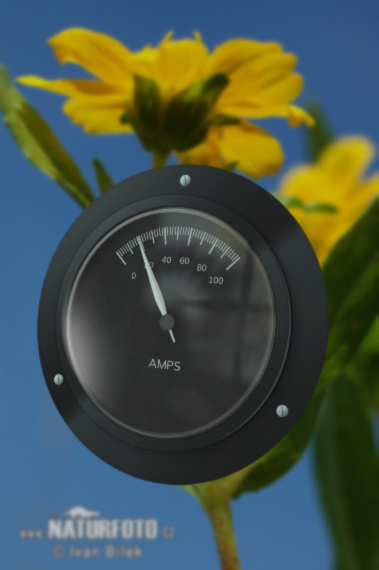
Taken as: value=20 unit=A
